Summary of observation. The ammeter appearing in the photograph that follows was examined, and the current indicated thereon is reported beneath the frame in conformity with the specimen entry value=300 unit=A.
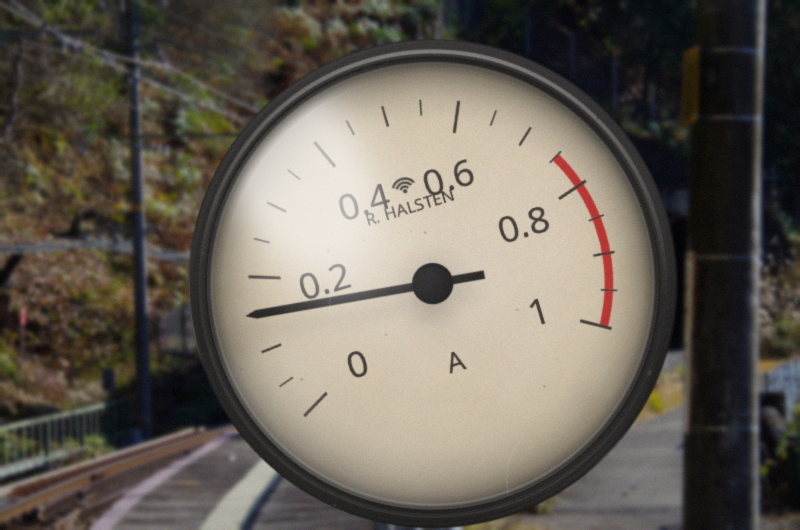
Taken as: value=0.15 unit=A
